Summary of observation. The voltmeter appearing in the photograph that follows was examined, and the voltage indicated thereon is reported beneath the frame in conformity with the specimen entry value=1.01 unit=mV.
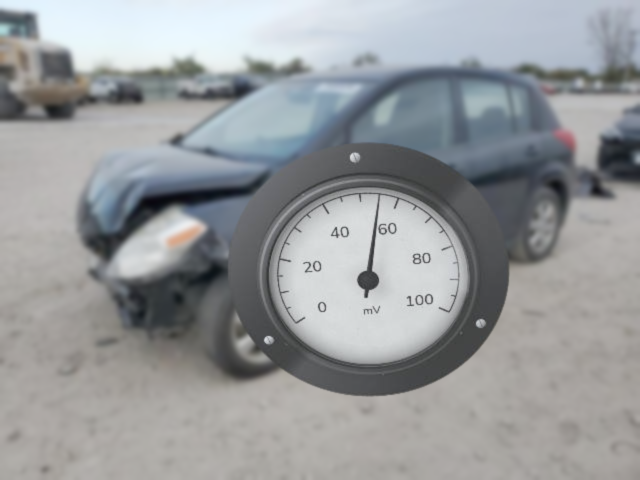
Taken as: value=55 unit=mV
